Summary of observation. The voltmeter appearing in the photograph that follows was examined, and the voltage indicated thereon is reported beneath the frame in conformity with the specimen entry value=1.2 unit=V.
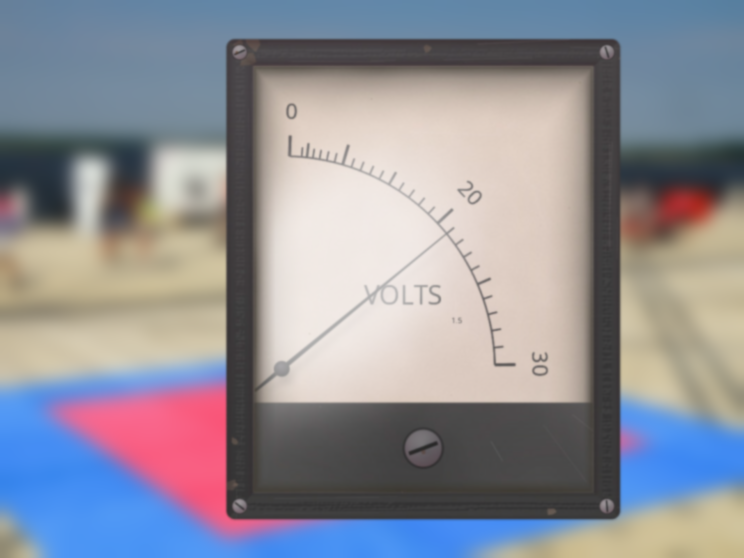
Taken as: value=21 unit=V
